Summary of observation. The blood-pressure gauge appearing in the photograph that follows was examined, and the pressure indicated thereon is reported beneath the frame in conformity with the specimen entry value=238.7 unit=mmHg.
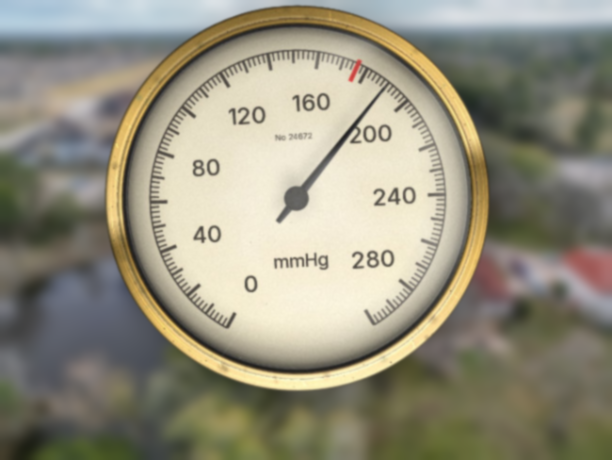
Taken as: value=190 unit=mmHg
